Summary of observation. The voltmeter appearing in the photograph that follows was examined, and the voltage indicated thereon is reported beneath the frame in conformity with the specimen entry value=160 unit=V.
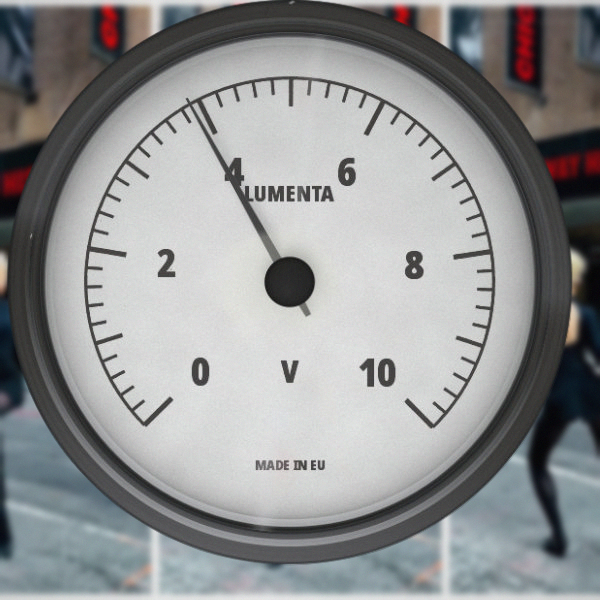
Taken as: value=3.9 unit=V
